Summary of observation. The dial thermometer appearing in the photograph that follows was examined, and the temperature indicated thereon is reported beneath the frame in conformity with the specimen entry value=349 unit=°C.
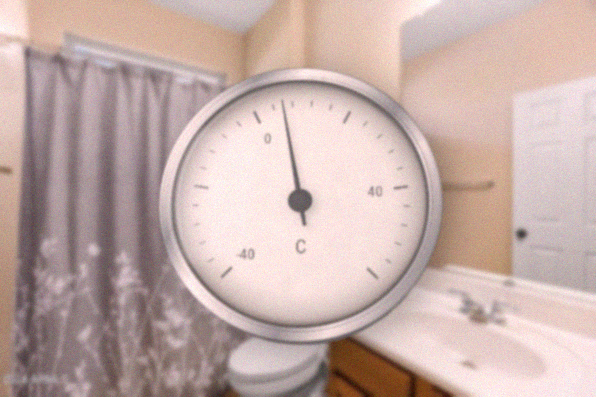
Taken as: value=6 unit=°C
